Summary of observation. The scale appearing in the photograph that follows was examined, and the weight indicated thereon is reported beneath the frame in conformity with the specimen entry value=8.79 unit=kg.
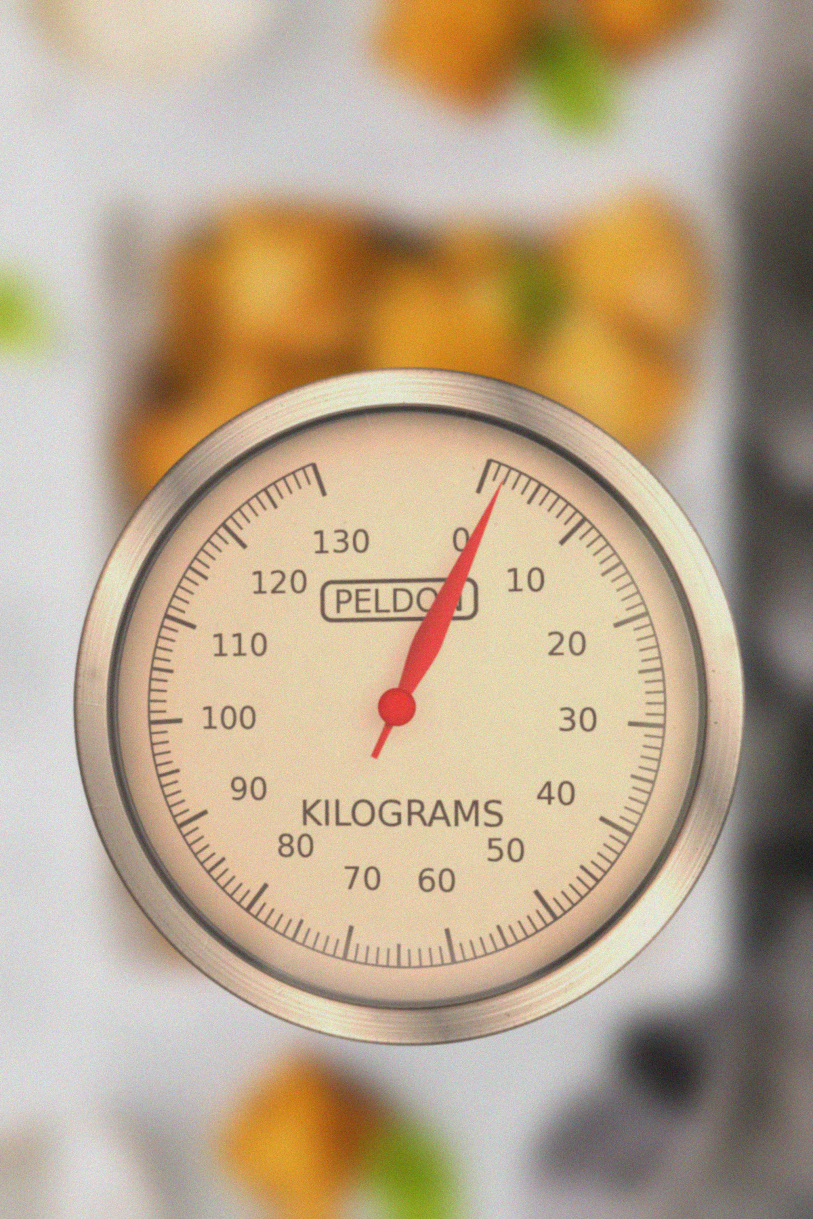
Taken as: value=2 unit=kg
